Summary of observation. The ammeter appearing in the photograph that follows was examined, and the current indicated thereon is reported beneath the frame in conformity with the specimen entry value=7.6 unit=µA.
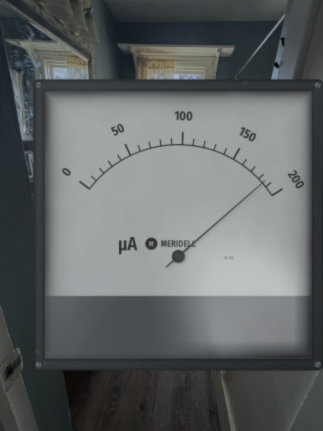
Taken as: value=185 unit=µA
